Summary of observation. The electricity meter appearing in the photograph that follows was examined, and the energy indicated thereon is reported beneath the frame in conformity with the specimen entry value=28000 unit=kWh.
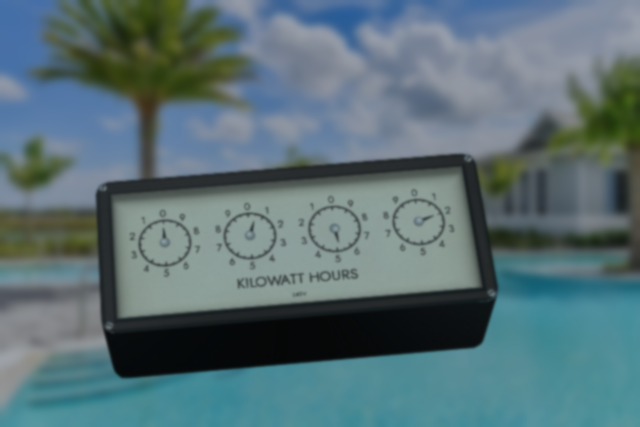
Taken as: value=52 unit=kWh
